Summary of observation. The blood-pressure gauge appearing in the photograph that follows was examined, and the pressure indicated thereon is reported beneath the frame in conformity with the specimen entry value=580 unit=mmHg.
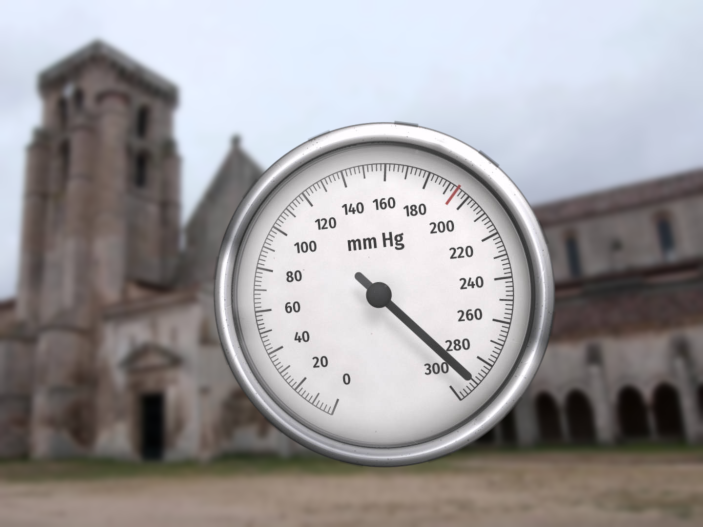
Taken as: value=290 unit=mmHg
